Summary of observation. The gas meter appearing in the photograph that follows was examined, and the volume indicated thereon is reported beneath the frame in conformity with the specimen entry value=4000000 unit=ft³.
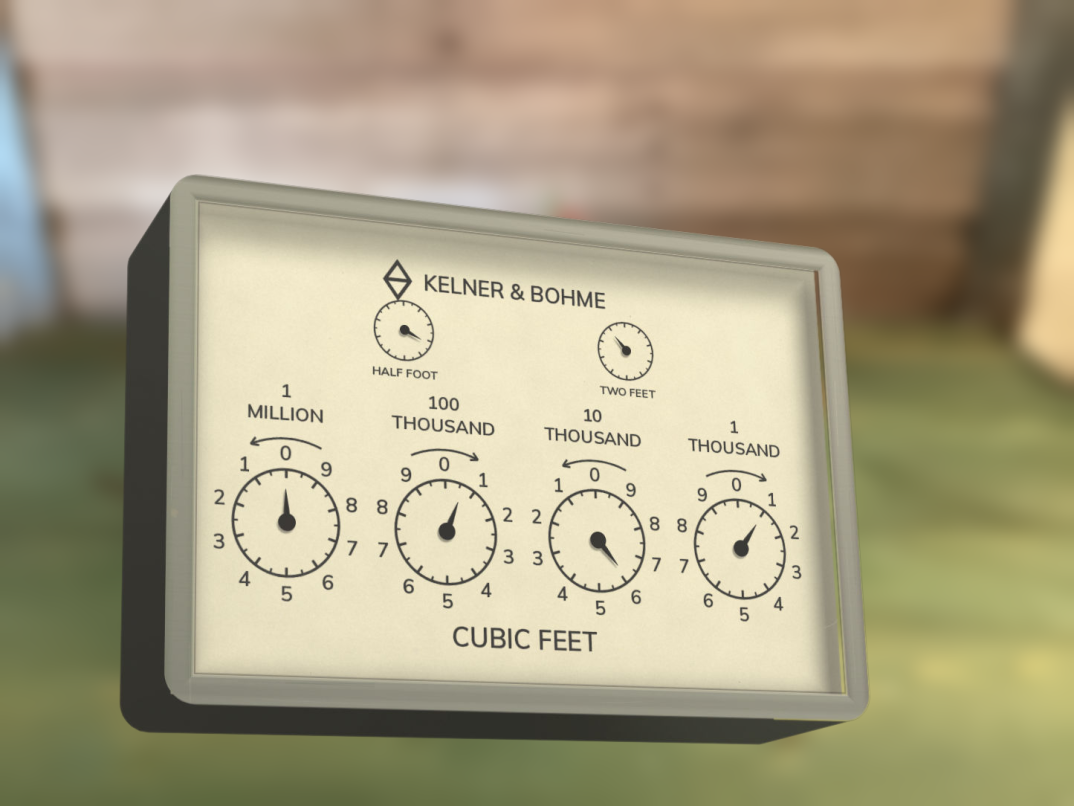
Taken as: value=6100 unit=ft³
